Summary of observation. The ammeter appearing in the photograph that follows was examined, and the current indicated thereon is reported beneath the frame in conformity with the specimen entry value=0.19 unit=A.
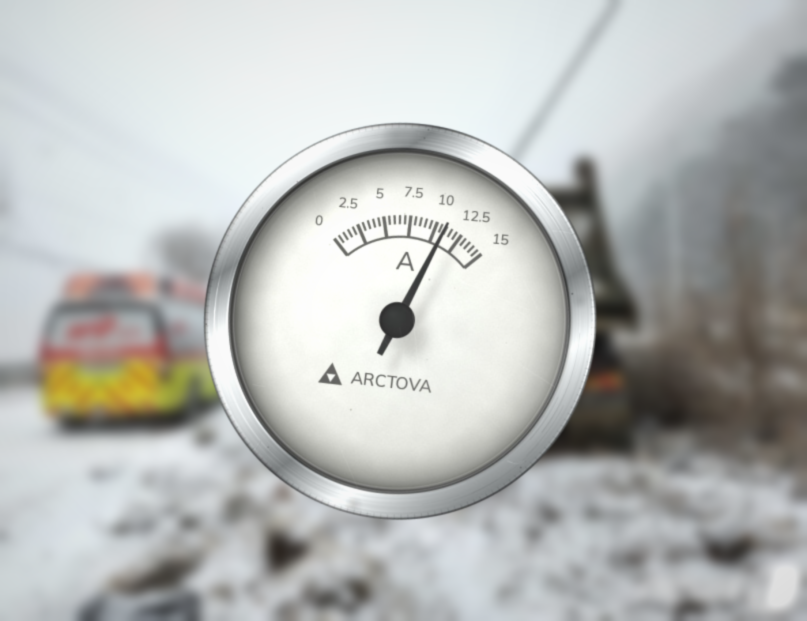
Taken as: value=11 unit=A
